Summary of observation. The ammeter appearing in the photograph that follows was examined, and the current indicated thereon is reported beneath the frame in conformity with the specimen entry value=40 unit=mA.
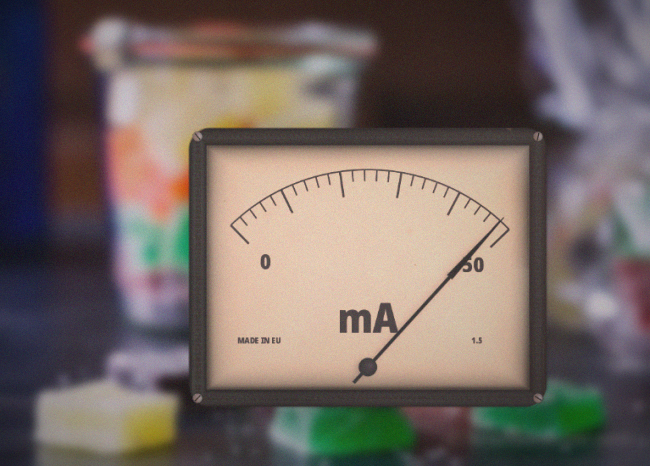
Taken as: value=48 unit=mA
